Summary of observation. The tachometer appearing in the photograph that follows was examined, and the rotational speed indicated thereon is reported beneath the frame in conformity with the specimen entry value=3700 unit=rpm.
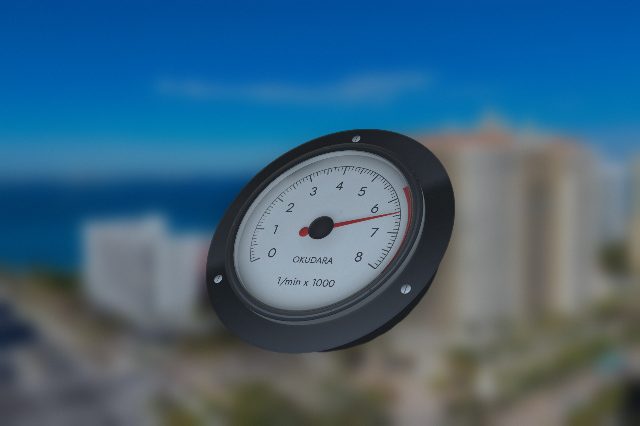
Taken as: value=6500 unit=rpm
